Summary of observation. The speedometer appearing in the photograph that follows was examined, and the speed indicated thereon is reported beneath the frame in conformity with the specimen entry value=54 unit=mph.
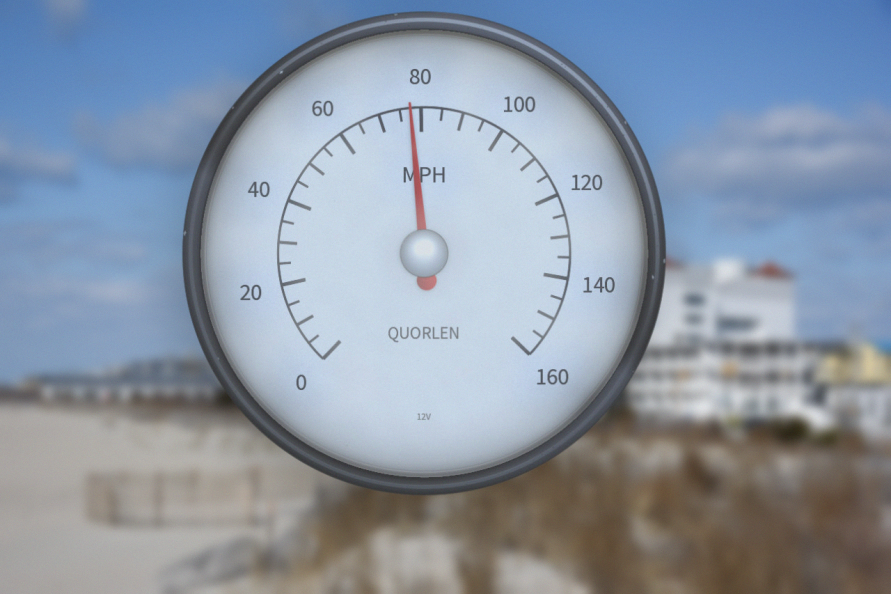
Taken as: value=77.5 unit=mph
